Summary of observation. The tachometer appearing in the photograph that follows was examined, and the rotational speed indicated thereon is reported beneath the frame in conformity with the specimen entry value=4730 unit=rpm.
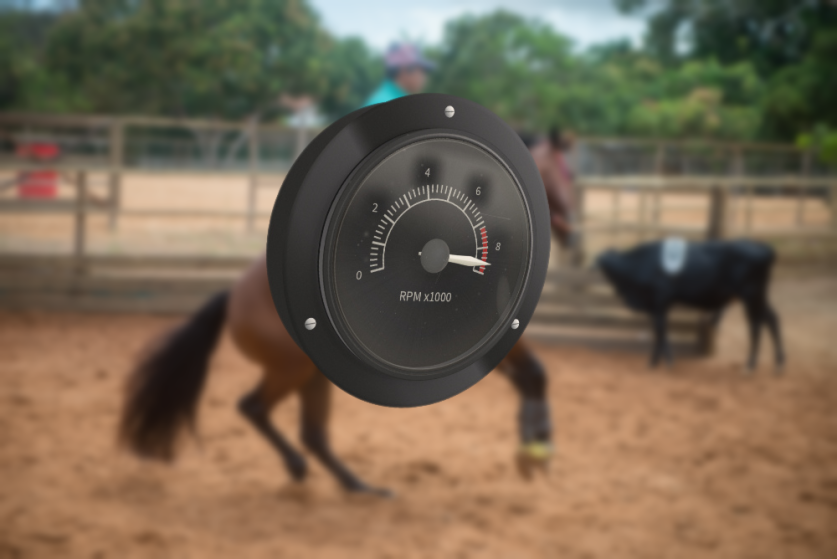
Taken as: value=8600 unit=rpm
